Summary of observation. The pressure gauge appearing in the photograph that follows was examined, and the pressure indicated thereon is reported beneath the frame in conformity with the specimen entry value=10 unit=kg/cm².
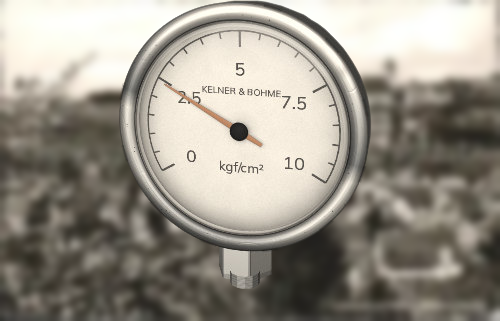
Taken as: value=2.5 unit=kg/cm²
